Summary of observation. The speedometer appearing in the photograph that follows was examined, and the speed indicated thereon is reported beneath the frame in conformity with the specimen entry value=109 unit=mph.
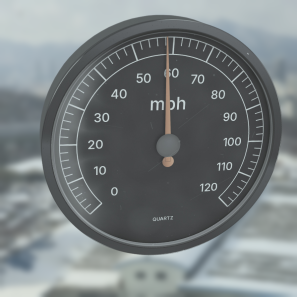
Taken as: value=58 unit=mph
